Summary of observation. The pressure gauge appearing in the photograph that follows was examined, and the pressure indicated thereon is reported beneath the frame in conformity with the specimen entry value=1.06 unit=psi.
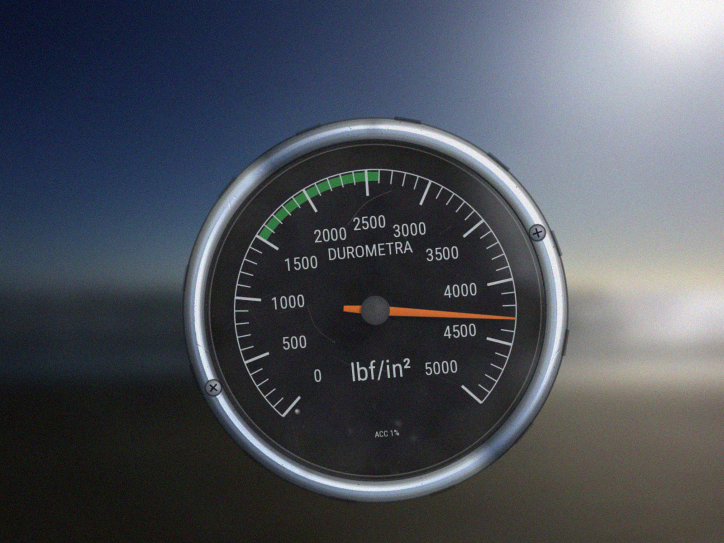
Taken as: value=4300 unit=psi
